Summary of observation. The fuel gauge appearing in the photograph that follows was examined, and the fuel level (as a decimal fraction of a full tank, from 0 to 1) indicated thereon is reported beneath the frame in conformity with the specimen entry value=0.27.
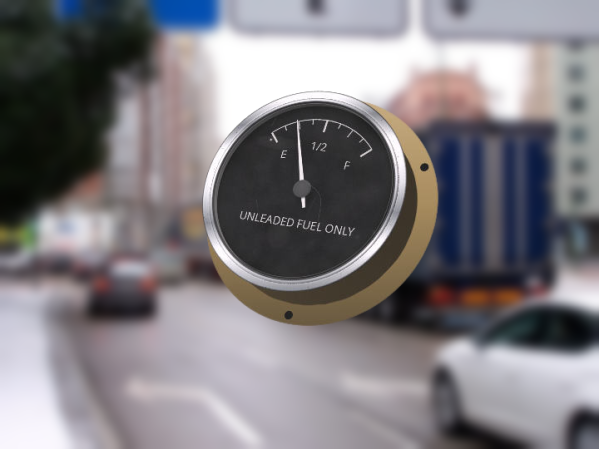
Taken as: value=0.25
